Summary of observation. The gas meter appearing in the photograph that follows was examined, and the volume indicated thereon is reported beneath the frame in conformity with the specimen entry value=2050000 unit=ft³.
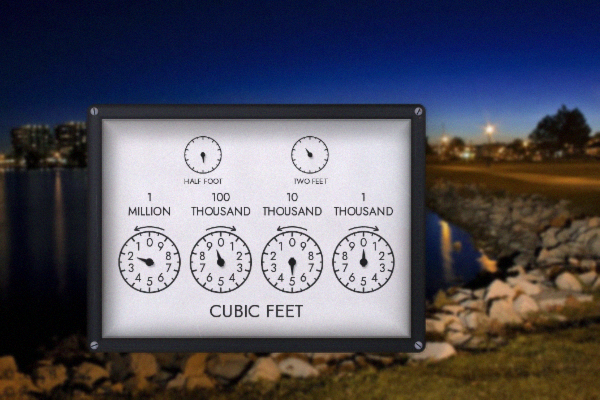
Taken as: value=195000 unit=ft³
